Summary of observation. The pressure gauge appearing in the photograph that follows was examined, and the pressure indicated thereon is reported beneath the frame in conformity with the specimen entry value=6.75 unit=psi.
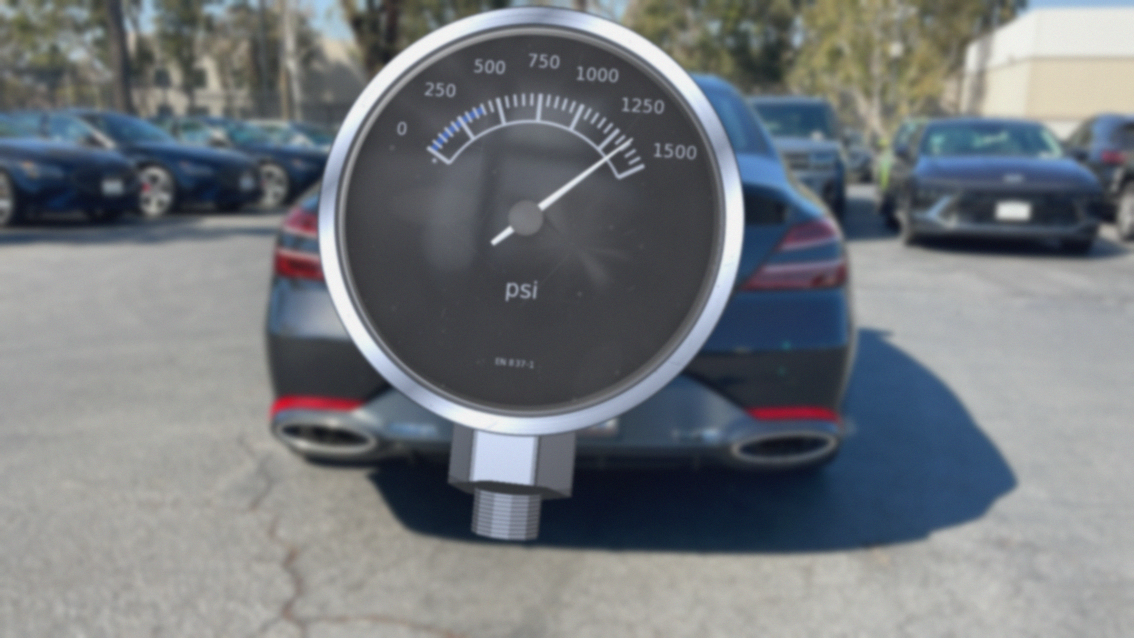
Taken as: value=1350 unit=psi
